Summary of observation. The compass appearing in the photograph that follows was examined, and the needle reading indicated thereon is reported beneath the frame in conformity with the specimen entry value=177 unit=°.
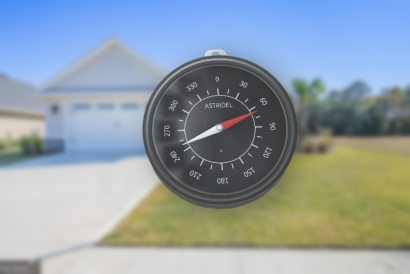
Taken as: value=67.5 unit=°
